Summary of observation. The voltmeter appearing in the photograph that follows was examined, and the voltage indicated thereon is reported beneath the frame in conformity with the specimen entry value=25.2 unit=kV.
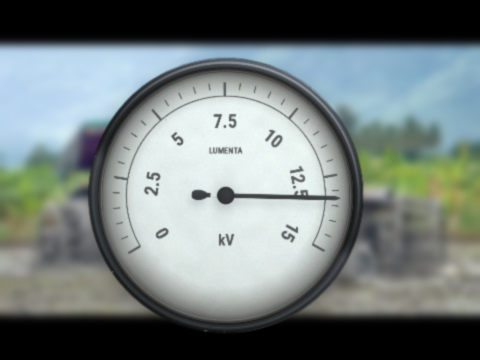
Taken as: value=13.25 unit=kV
